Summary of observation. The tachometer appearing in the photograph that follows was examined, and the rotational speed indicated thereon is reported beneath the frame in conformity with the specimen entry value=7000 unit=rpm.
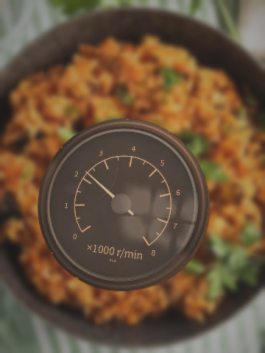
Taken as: value=2250 unit=rpm
